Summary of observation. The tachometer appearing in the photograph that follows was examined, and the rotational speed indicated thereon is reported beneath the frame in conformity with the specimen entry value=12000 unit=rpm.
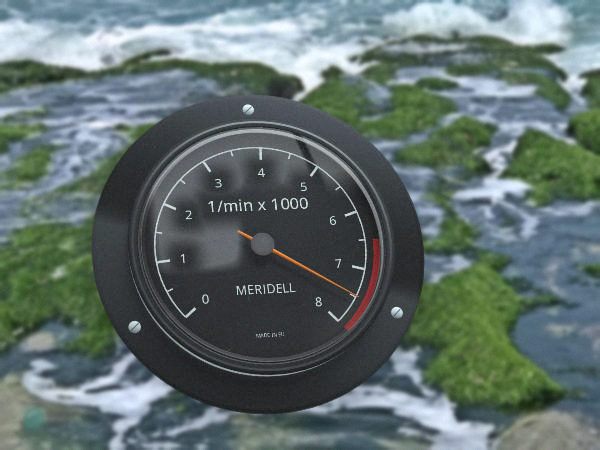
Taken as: value=7500 unit=rpm
